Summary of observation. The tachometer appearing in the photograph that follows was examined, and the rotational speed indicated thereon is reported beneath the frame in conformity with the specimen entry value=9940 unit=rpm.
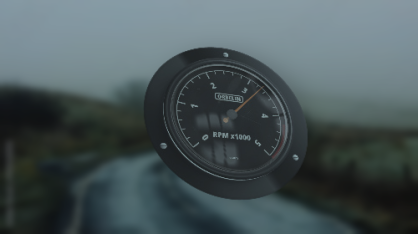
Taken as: value=3300 unit=rpm
